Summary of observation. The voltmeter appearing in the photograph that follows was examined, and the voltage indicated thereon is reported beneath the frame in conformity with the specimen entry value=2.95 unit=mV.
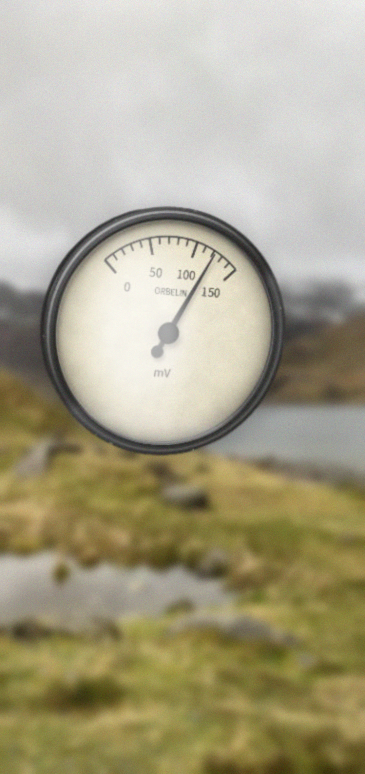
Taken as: value=120 unit=mV
